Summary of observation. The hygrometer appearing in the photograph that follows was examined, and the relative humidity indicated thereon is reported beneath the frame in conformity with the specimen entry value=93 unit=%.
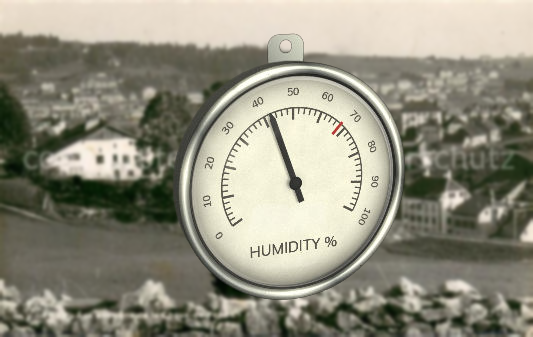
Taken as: value=42 unit=%
